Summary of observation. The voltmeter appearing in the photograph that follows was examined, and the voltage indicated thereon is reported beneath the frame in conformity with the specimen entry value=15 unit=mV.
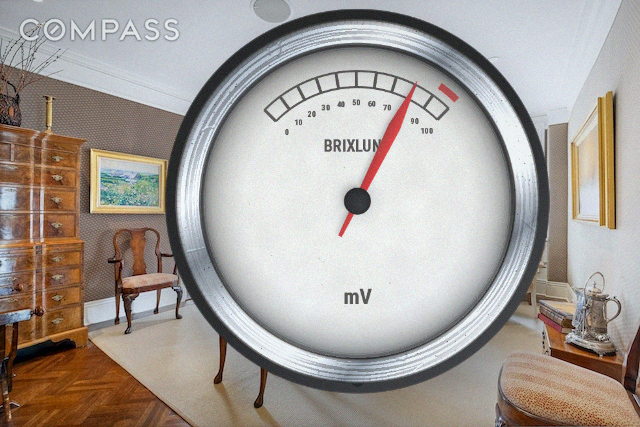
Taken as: value=80 unit=mV
